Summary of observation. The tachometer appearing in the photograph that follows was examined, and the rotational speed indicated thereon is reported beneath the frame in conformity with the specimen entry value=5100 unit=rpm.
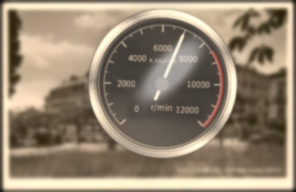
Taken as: value=7000 unit=rpm
